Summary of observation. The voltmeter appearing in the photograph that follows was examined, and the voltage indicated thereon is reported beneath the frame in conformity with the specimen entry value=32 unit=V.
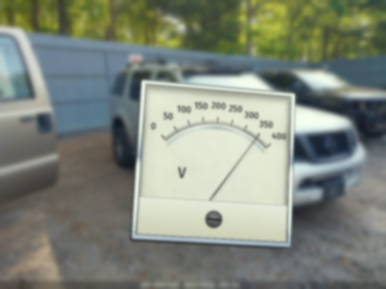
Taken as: value=350 unit=V
